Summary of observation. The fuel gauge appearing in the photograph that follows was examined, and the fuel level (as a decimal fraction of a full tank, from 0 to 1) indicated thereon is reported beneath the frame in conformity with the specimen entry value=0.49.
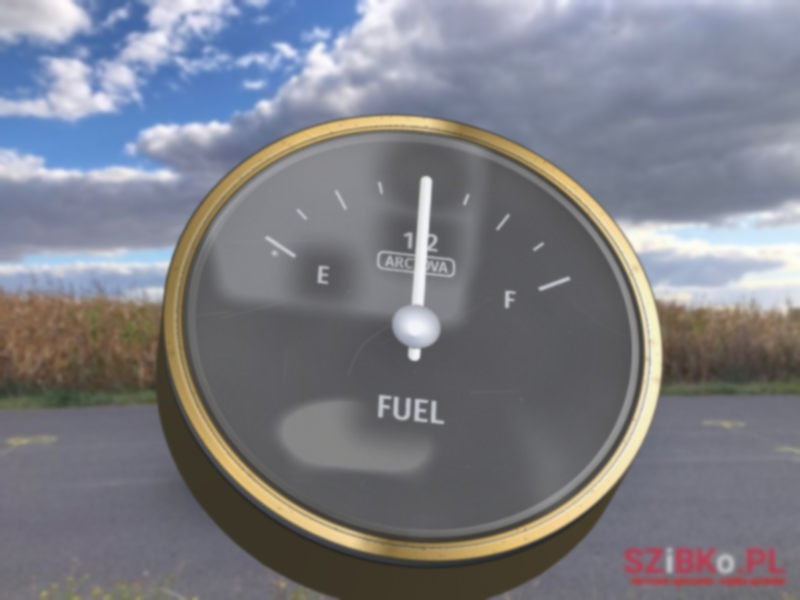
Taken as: value=0.5
